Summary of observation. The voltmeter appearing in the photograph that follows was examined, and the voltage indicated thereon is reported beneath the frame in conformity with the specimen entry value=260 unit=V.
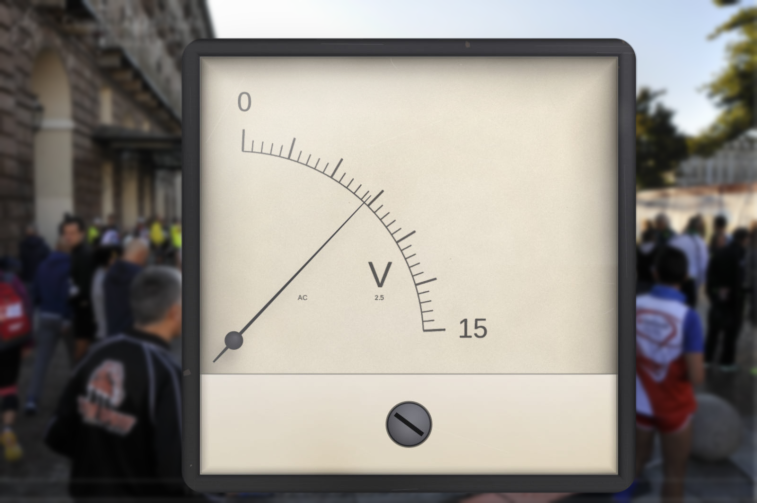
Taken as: value=7.25 unit=V
